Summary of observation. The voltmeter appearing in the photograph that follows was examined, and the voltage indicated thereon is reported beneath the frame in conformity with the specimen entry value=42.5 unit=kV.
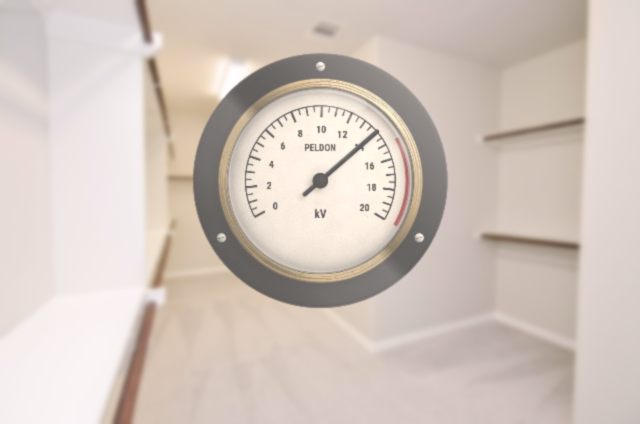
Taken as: value=14 unit=kV
